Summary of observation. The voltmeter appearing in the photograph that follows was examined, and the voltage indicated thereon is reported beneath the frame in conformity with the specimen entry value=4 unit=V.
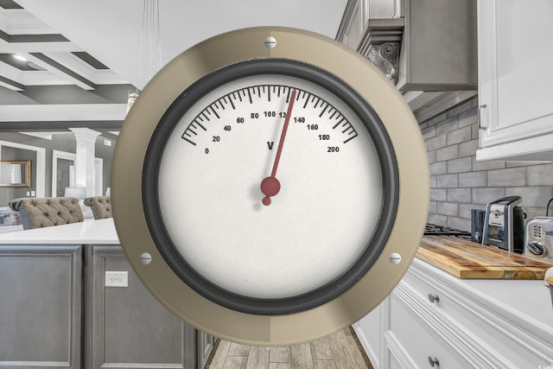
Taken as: value=125 unit=V
